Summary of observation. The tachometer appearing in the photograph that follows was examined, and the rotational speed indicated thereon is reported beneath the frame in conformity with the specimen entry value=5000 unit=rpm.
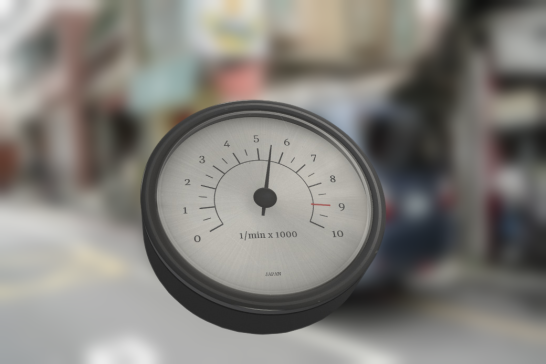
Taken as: value=5500 unit=rpm
